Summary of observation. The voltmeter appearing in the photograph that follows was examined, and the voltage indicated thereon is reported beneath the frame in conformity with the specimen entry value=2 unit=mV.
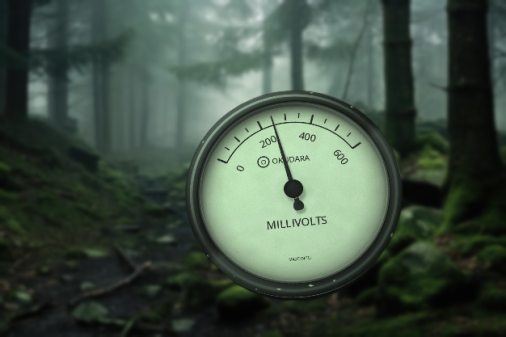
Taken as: value=250 unit=mV
